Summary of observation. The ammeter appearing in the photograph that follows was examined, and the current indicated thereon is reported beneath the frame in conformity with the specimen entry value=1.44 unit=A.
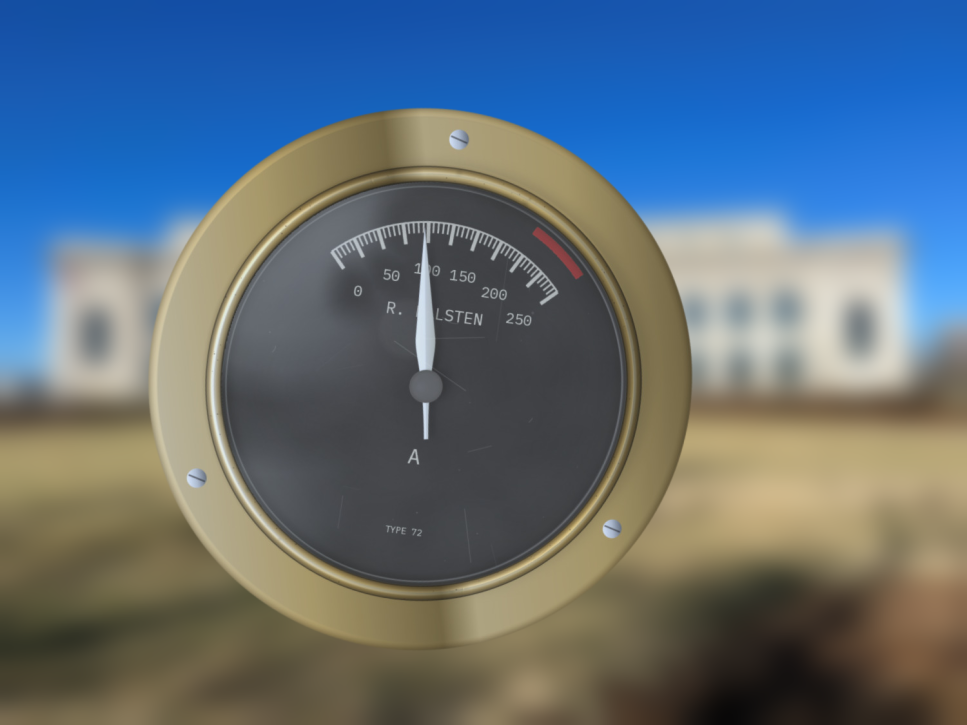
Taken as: value=95 unit=A
